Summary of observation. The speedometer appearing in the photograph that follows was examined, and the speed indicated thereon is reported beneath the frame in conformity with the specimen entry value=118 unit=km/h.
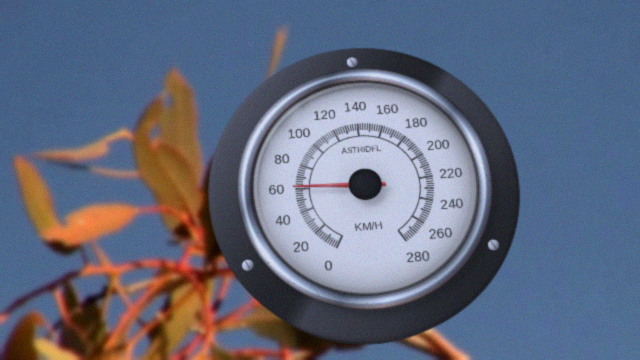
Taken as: value=60 unit=km/h
